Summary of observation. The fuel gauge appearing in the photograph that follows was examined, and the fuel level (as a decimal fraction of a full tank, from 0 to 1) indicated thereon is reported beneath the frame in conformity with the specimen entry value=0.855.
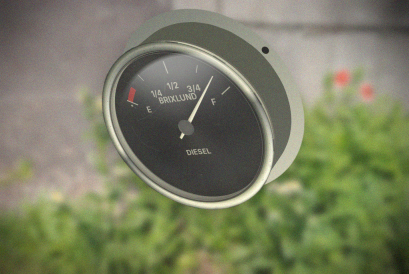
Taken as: value=0.875
